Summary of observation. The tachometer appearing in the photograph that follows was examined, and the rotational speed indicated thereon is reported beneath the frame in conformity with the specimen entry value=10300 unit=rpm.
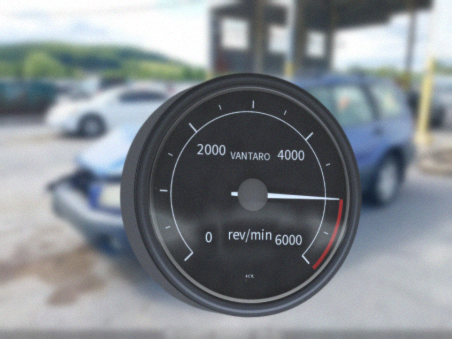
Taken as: value=5000 unit=rpm
